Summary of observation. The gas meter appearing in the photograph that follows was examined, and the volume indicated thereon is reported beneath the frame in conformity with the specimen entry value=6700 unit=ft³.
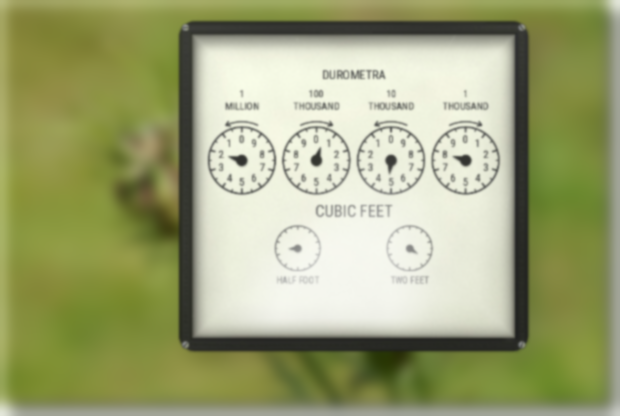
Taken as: value=204800 unit=ft³
